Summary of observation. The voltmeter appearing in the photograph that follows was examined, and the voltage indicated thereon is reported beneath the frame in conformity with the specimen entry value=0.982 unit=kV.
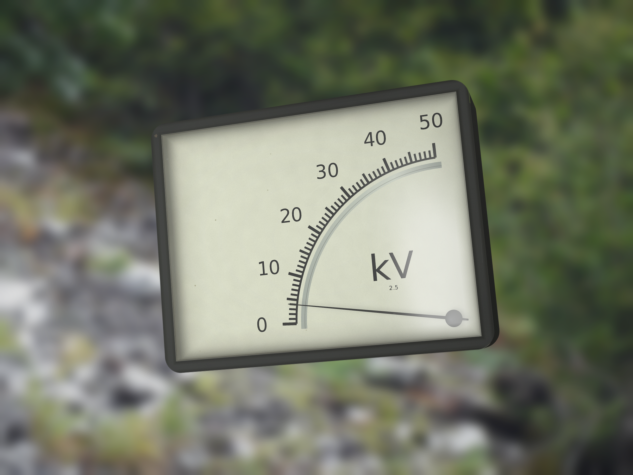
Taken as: value=4 unit=kV
